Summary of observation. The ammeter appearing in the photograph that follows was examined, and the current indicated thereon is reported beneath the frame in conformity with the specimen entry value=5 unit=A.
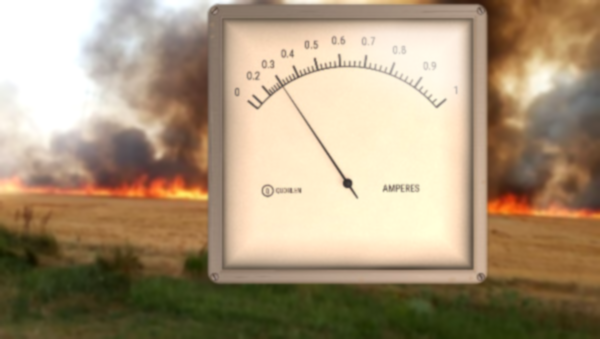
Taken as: value=0.3 unit=A
